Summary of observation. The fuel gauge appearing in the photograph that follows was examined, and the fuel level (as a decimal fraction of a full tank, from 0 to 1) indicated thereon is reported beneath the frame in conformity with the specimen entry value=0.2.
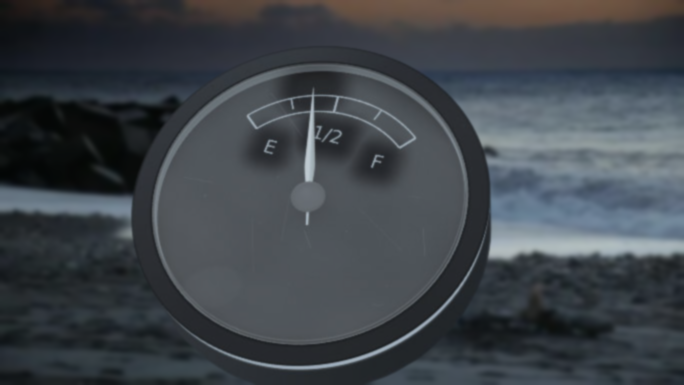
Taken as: value=0.375
